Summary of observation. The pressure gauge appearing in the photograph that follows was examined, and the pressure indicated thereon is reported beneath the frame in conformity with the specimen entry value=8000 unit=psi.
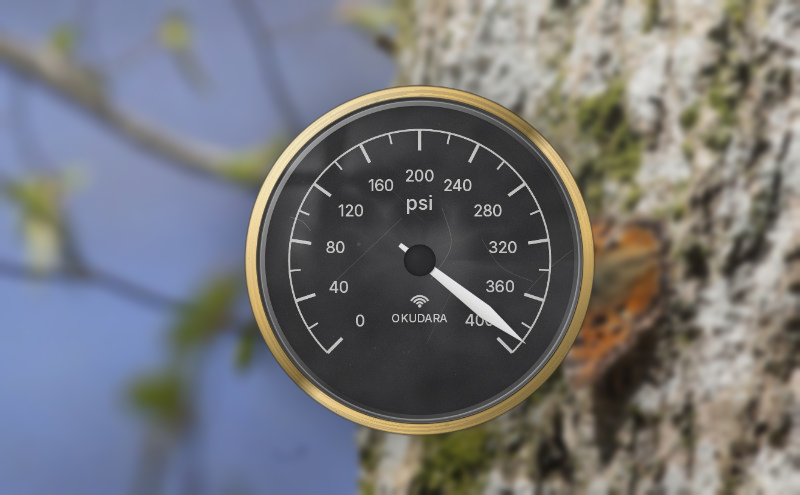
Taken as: value=390 unit=psi
